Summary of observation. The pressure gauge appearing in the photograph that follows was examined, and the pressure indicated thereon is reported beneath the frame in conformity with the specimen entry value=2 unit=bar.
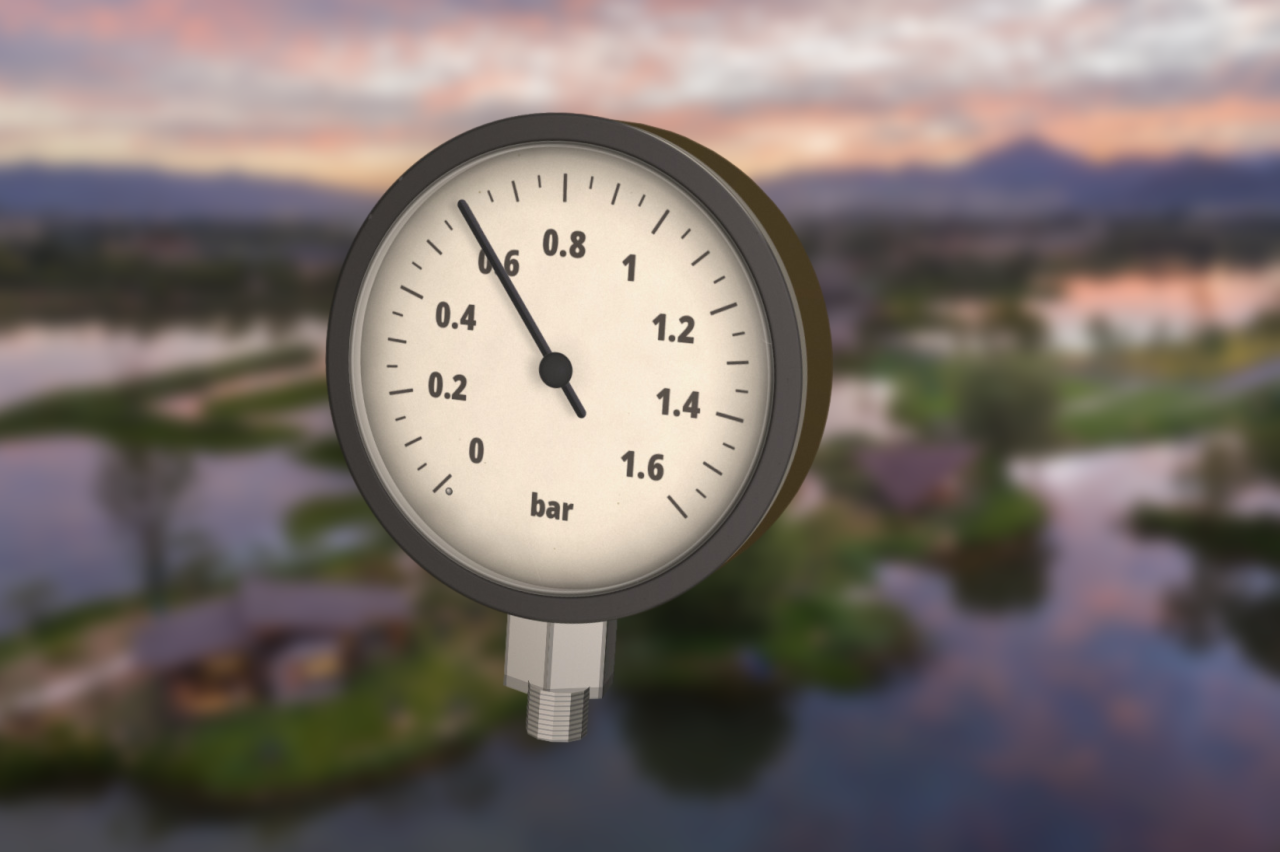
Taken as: value=0.6 unit=bar
